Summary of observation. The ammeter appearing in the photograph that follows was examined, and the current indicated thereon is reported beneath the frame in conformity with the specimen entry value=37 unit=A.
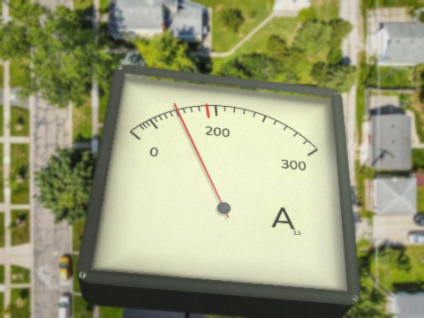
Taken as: value=150 unit=A
